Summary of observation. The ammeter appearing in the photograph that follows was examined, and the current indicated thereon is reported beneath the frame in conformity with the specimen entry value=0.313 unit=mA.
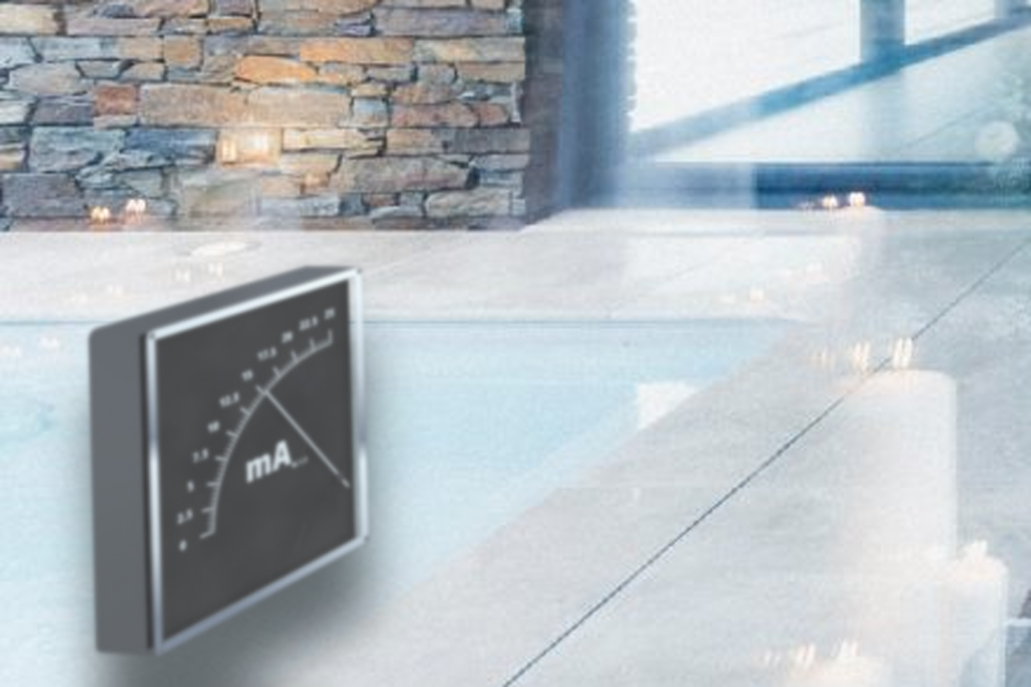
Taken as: value=15 unit=mA
